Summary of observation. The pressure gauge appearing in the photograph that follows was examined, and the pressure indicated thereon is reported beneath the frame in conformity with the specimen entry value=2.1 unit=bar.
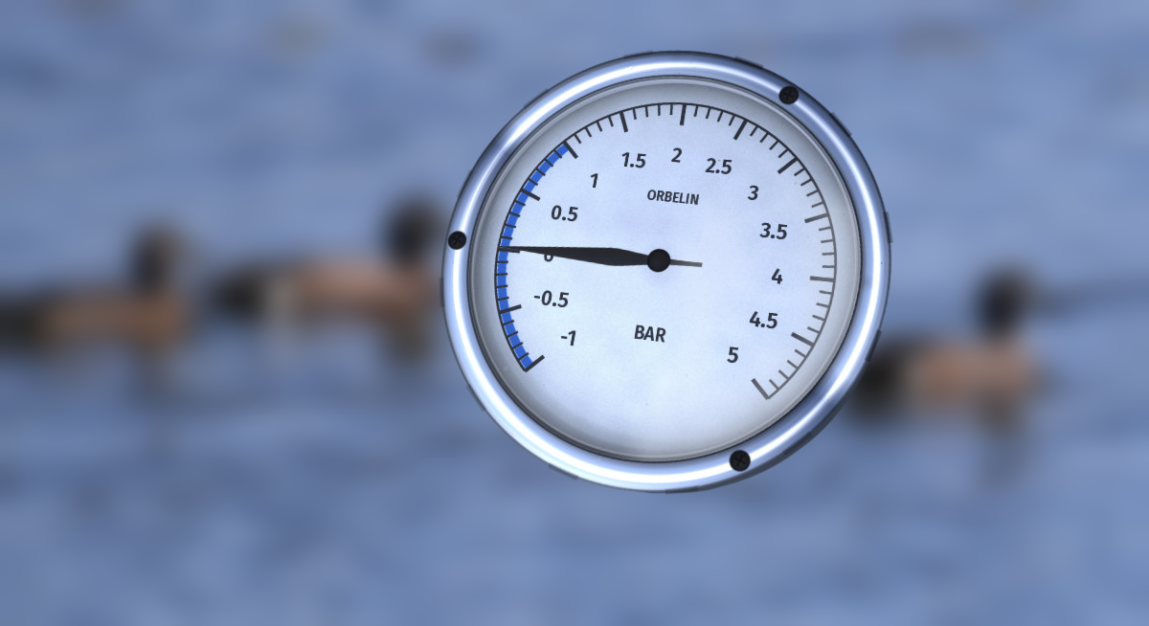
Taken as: value=0 unit=bar
